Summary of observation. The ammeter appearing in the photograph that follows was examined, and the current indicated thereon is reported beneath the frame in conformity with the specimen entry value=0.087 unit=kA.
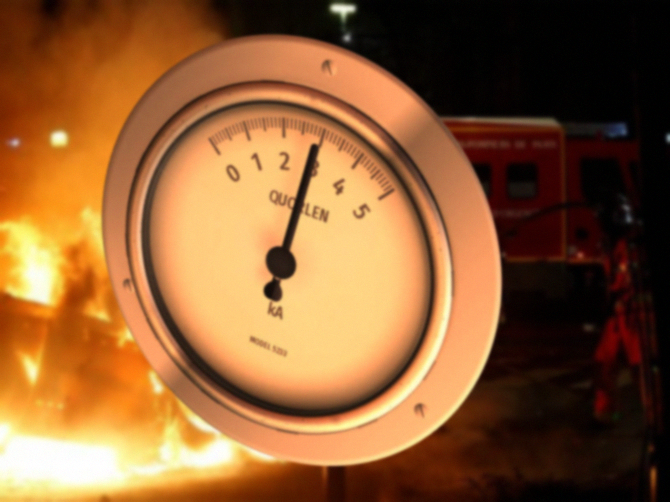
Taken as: value=3 unit=kA
